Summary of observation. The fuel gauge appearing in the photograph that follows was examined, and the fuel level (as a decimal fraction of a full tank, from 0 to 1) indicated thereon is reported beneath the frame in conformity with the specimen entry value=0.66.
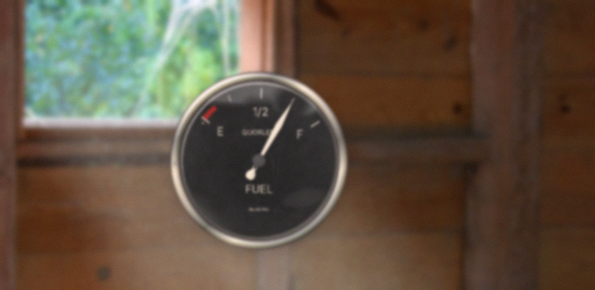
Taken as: value=0.75
